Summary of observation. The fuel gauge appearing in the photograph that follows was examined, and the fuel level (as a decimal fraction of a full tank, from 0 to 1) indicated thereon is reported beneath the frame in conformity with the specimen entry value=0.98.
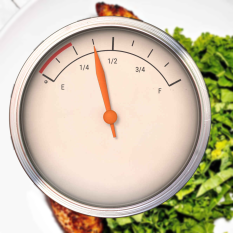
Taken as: value=0.375
